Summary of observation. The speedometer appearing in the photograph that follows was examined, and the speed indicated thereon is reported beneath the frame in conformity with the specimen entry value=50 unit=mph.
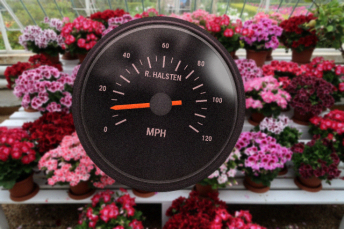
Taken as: value=10 unit=mph
